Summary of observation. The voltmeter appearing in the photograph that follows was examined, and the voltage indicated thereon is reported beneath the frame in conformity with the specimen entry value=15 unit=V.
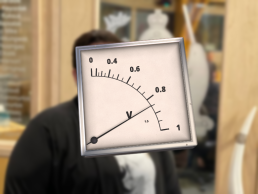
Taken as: value=0.85 unit=V
